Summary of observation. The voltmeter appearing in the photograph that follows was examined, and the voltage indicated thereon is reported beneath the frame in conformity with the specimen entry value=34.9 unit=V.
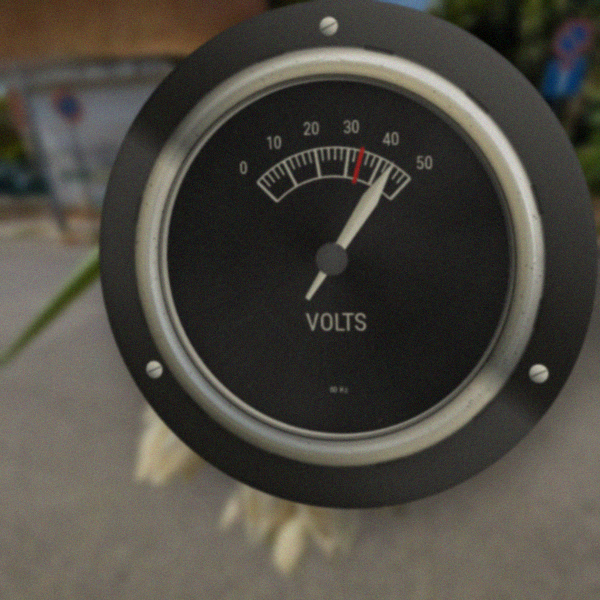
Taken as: value=44 unit=V
